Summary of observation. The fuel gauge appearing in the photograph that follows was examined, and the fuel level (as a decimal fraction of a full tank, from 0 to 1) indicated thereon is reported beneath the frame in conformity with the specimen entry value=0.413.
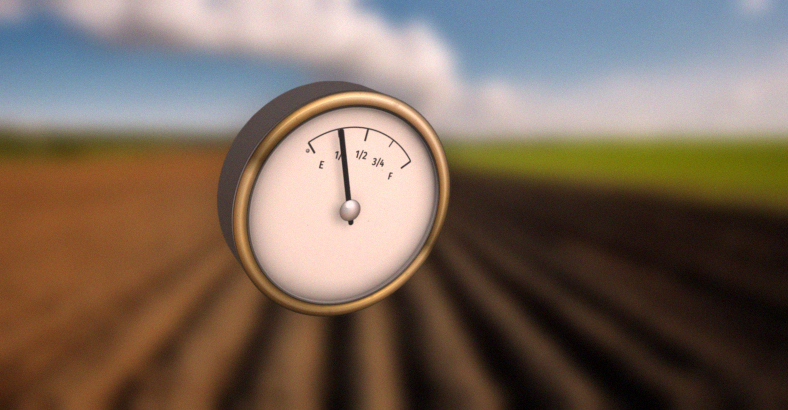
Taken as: value=0.25
